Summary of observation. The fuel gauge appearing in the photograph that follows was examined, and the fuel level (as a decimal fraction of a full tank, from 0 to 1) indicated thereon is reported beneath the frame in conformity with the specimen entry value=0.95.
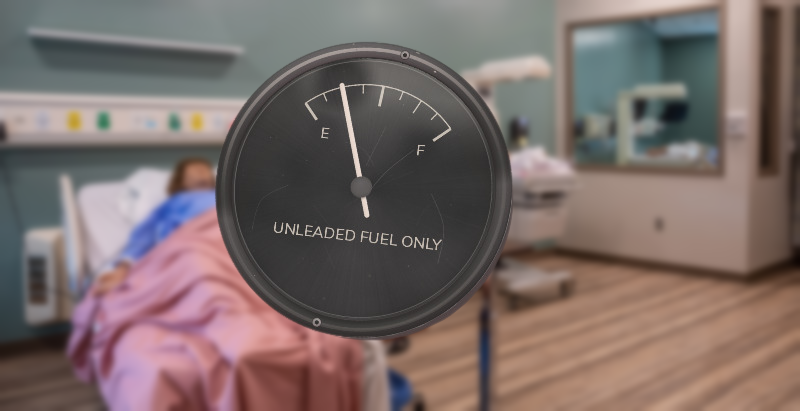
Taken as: value=0.25
